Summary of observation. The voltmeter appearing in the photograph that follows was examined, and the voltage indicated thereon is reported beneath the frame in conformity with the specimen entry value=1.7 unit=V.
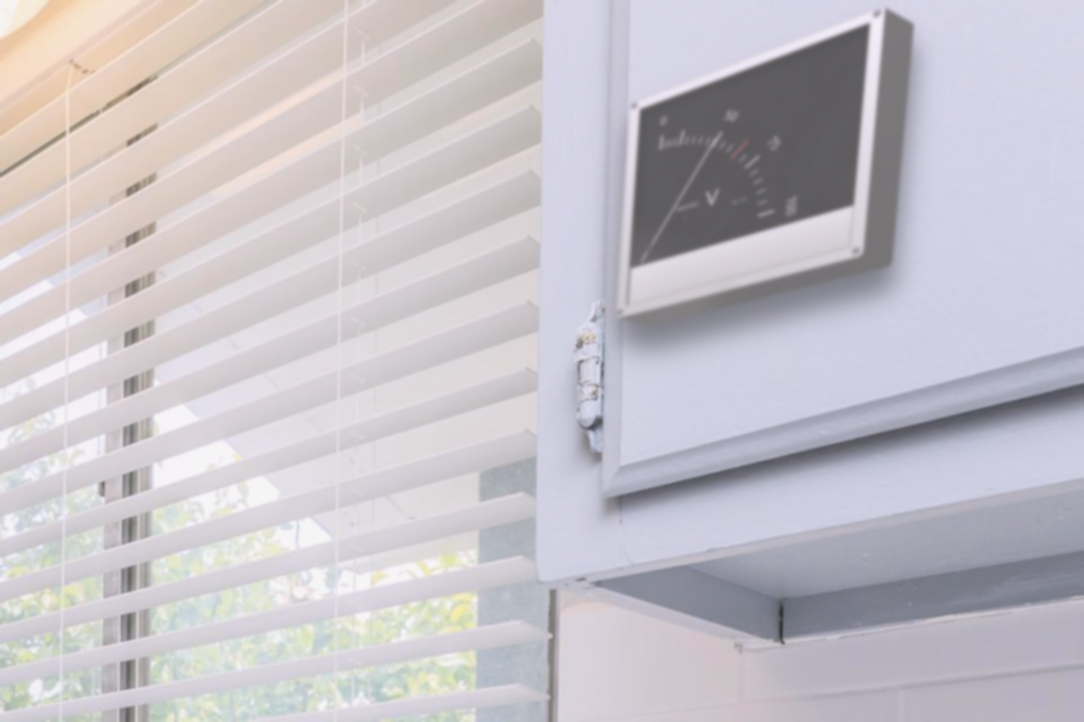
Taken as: value=50 unit=V
